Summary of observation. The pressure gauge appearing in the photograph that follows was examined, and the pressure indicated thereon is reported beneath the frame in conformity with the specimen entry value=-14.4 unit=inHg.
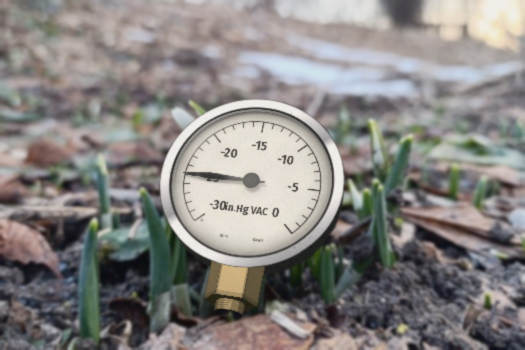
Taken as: value=-25 unit=inHg
